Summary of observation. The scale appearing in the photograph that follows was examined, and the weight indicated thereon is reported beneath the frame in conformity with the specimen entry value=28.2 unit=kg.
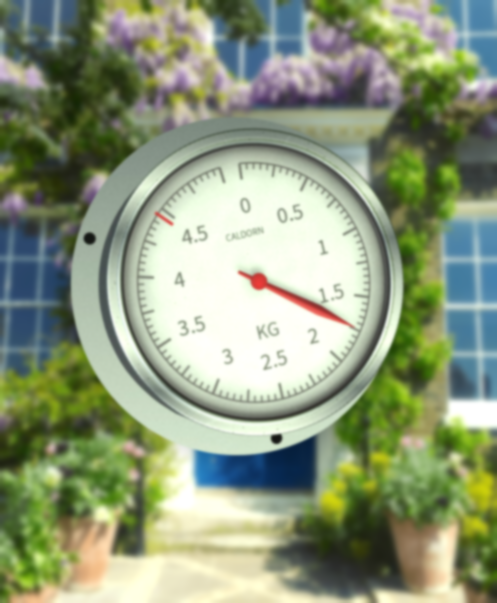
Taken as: value=1.75 unit=kg
